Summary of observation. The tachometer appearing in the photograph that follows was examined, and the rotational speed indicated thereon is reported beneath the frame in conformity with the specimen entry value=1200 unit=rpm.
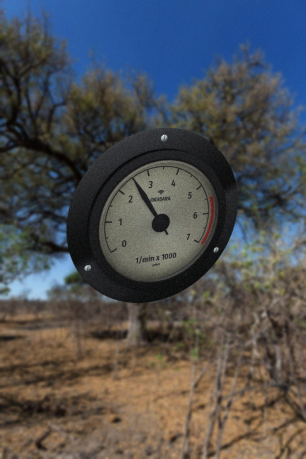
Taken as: value=2500 unit=rpm
